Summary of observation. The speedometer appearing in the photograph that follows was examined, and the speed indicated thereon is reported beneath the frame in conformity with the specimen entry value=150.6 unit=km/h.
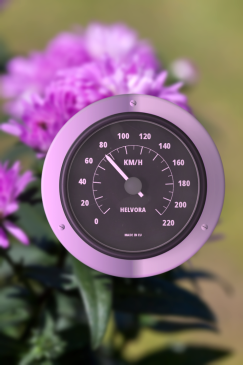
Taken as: value=75 unit=km/h
